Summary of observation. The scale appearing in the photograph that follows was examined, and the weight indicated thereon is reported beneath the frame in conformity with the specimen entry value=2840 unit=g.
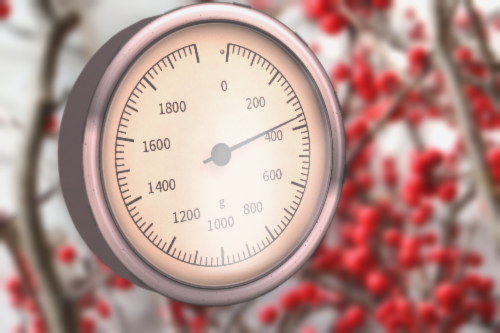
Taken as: value=360 unit=g
